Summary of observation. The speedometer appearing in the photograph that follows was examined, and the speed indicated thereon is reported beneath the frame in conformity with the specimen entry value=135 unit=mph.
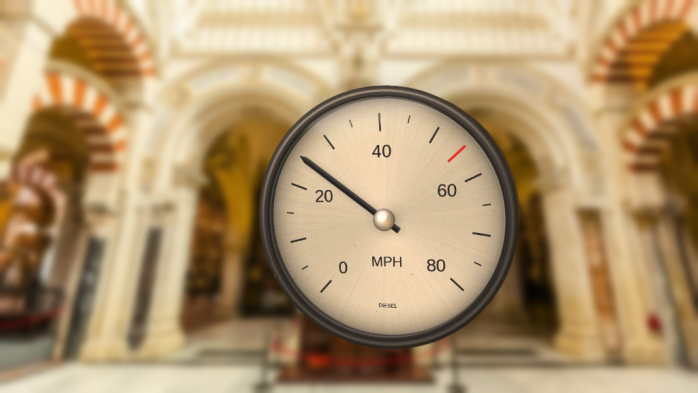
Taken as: value=25 unit=mph
